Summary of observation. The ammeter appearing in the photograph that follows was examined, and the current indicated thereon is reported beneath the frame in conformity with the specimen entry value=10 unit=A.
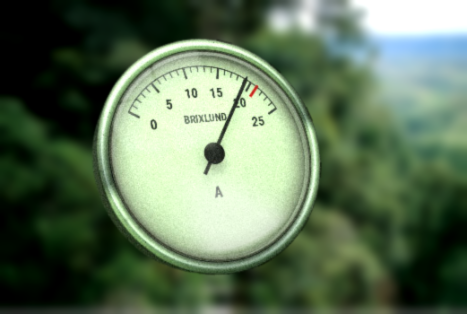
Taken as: value=19 unit=A
